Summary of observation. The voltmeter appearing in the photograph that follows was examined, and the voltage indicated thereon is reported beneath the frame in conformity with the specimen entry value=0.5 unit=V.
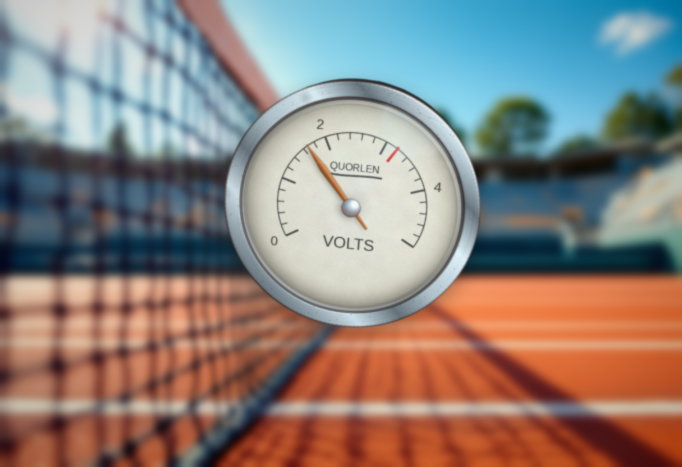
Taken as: value=1.7 unit=V
